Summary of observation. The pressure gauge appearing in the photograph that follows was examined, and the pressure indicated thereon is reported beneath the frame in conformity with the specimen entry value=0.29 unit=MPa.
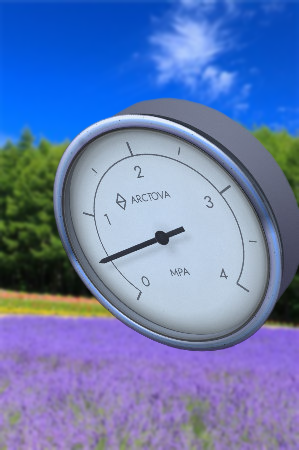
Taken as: value=0.5 unit=MPa
